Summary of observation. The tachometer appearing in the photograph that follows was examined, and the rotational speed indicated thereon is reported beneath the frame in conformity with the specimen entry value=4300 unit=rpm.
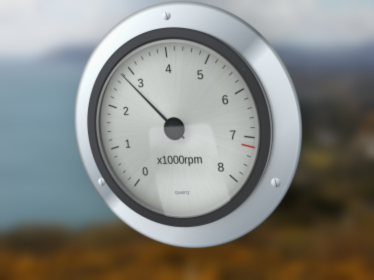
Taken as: value=2800 unit=rpm
